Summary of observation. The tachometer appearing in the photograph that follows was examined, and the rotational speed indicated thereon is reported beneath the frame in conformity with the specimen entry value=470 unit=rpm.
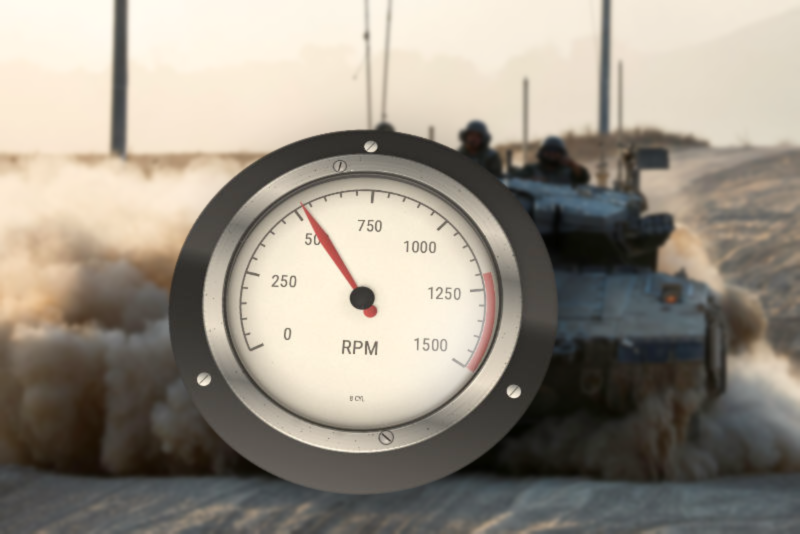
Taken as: value=525 unit=rpm
